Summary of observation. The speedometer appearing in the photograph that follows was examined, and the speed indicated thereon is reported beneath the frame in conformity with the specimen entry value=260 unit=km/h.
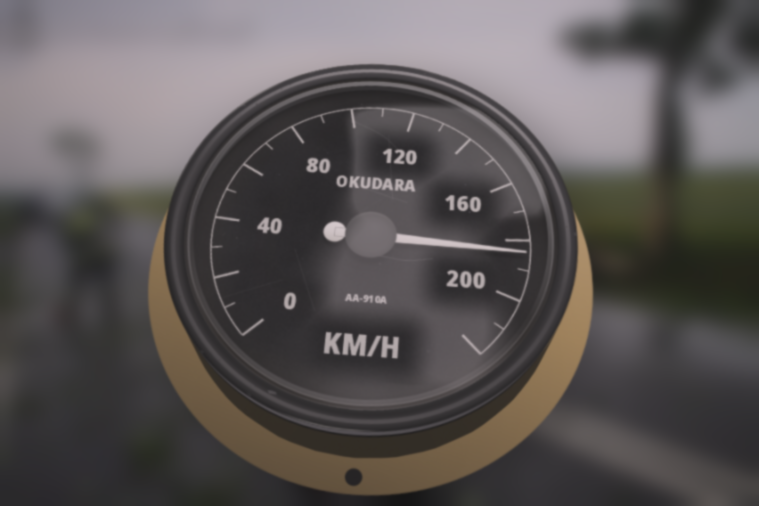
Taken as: value=185 unit=km/h
